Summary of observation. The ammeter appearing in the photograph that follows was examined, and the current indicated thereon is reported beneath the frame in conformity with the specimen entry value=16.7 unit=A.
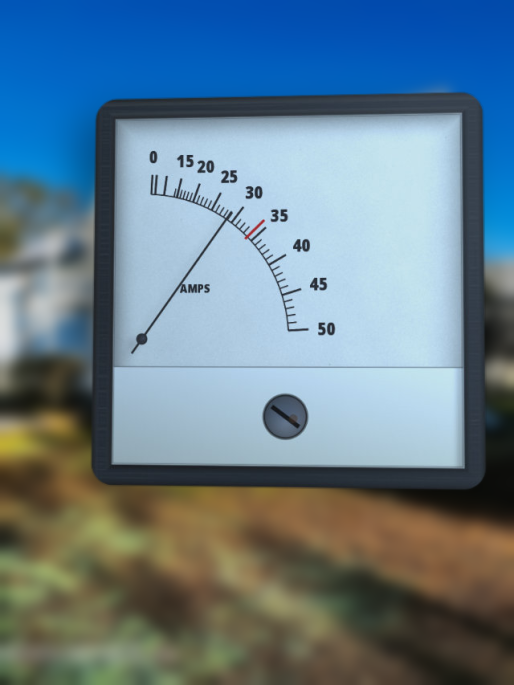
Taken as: value=29 unit=A
